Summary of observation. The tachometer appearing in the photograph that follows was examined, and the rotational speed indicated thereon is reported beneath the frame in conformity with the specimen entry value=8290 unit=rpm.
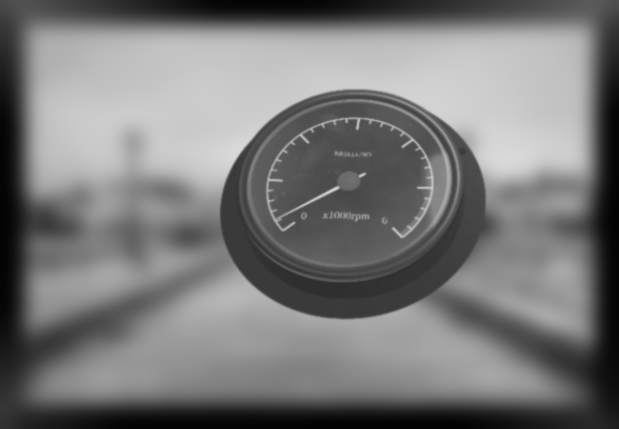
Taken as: value=200 unit=rpm
